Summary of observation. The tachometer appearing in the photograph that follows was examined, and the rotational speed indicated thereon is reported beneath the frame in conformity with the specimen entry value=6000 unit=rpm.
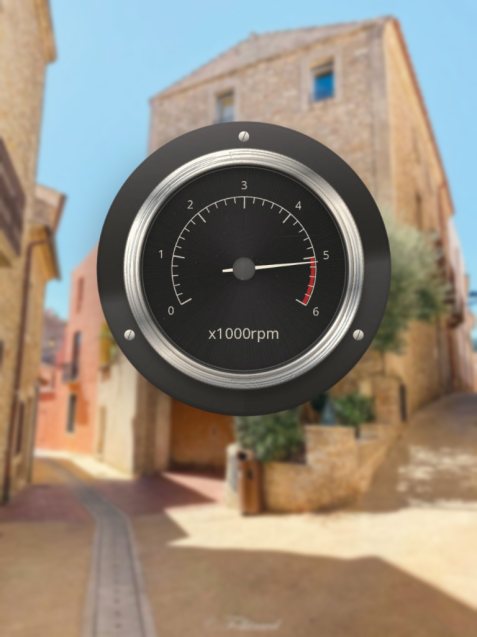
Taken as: value=5100 unit=rpm
